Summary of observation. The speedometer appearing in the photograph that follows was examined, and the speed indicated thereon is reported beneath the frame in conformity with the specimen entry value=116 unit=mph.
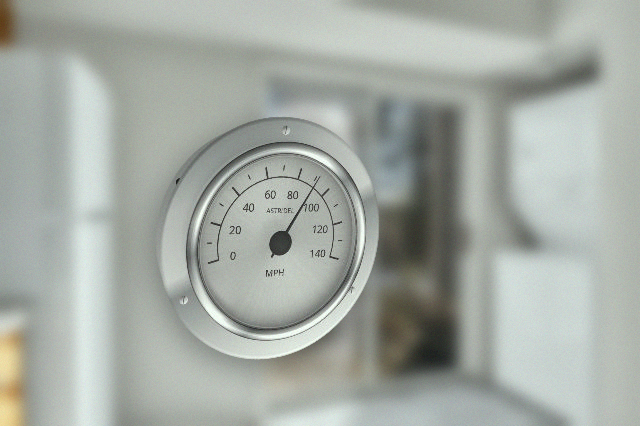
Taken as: value=90 unit=mph
